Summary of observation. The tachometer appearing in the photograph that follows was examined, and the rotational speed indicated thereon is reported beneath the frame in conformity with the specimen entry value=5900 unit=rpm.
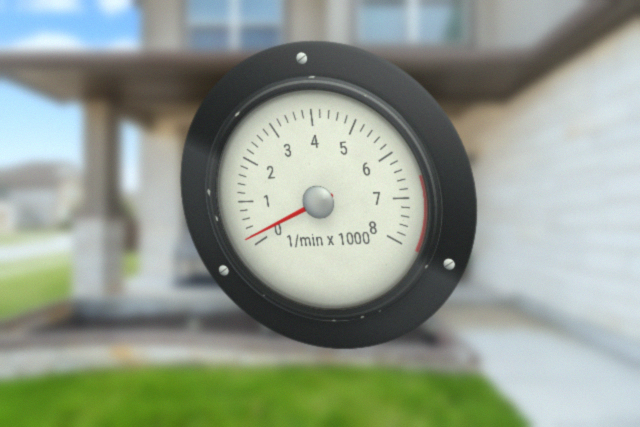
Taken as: value=200 unit=rpm
